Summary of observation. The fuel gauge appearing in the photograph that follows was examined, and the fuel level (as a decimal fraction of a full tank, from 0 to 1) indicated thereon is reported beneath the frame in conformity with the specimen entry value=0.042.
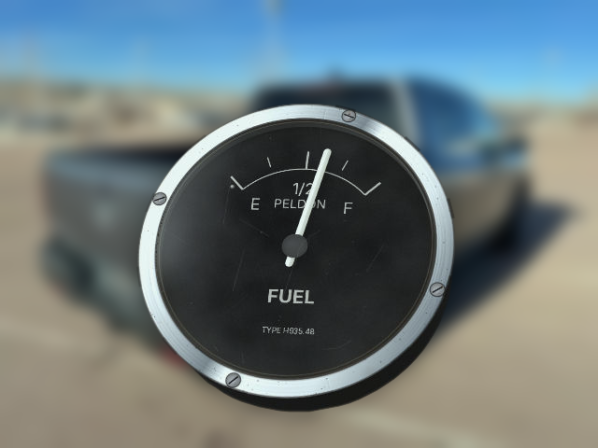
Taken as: value=0.625
